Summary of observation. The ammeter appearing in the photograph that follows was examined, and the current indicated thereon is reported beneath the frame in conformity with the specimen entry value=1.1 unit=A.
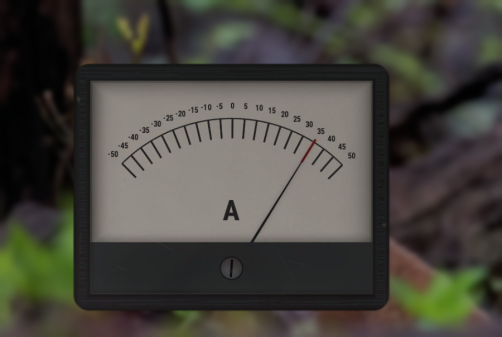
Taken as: value=35 unit=A
